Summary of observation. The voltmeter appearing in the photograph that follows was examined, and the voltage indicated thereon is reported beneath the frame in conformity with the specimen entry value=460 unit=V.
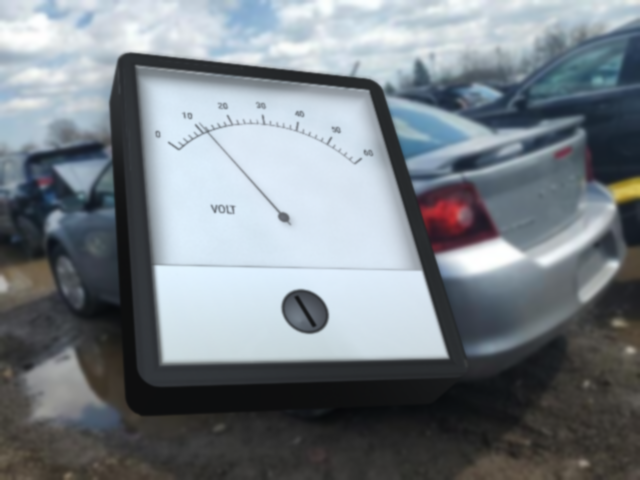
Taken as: value=10 unit=V
